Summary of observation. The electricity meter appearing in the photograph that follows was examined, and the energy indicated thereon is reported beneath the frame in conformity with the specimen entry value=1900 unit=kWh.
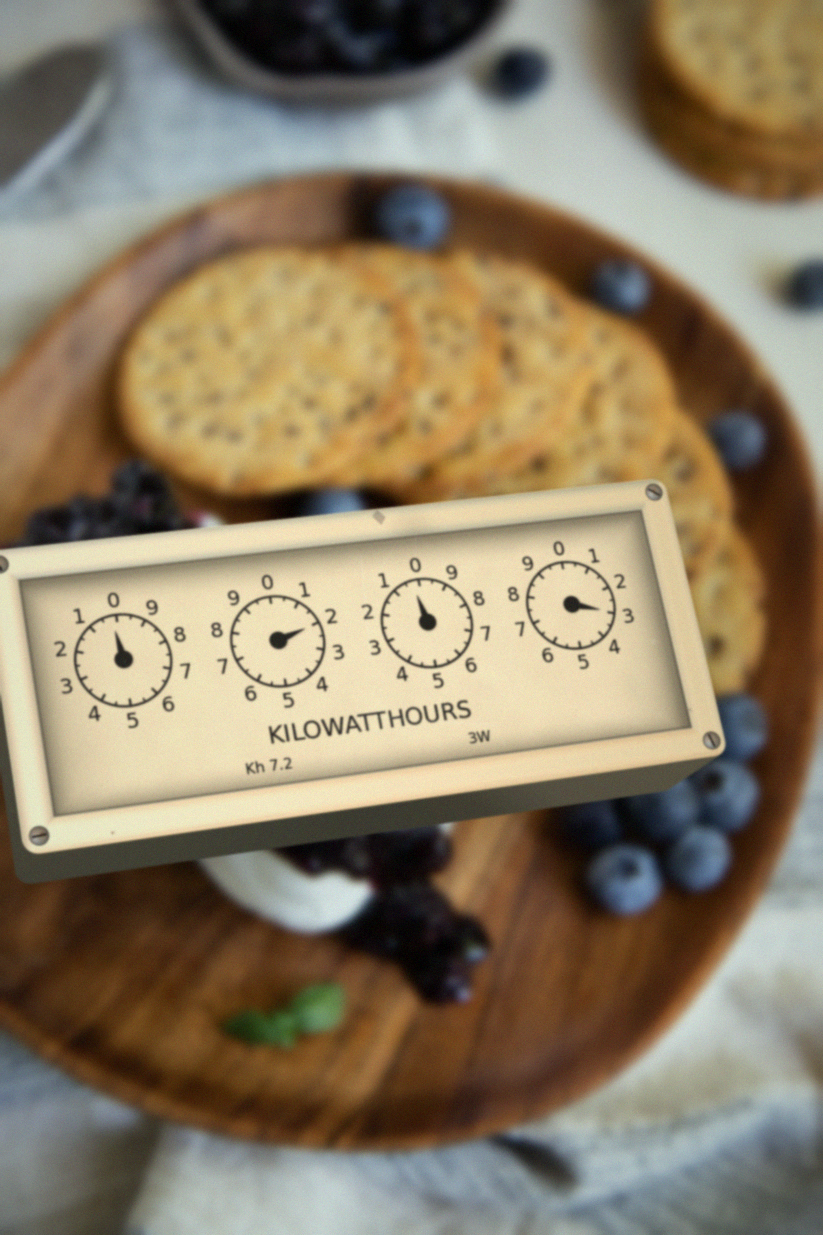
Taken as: value=203 unit=kWh
